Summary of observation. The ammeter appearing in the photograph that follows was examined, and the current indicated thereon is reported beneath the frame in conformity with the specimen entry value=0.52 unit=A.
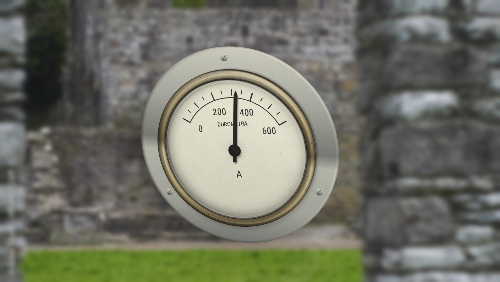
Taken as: value=325 unit=A
